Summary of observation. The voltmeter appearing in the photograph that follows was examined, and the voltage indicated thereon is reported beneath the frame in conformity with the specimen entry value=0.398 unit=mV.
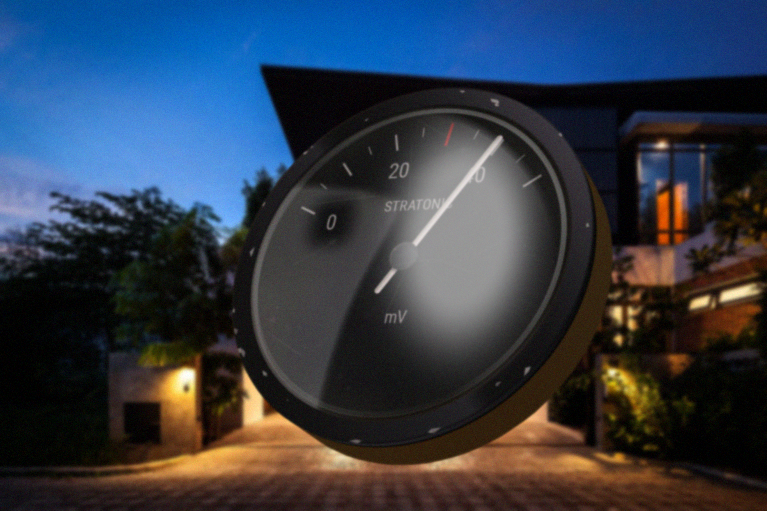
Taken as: value=40 unit=mV
